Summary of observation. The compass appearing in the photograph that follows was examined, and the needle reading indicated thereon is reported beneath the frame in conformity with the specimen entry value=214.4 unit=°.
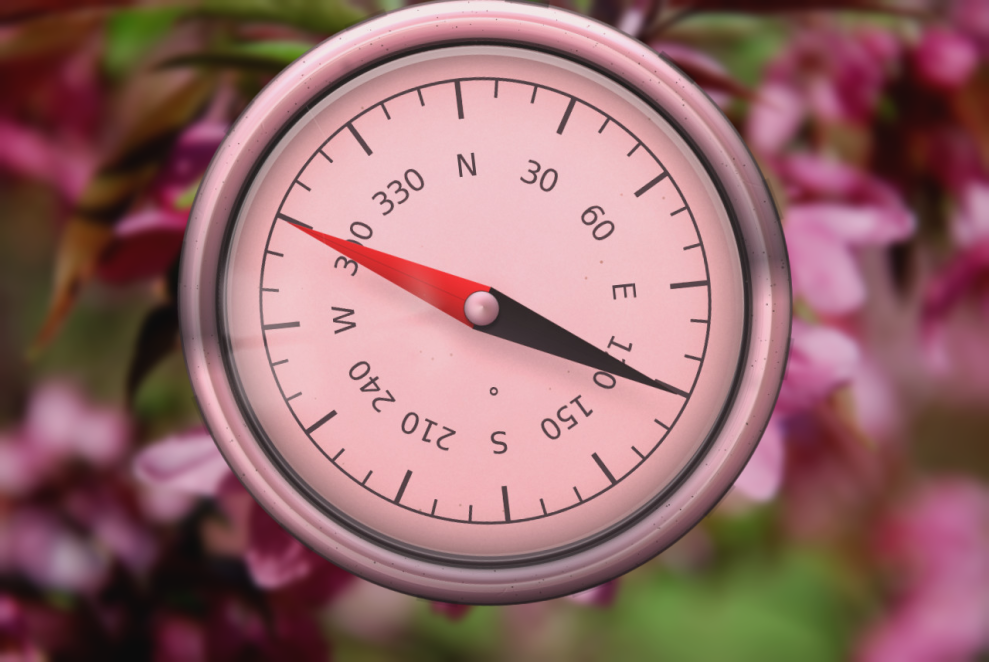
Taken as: value=300 unit=°
